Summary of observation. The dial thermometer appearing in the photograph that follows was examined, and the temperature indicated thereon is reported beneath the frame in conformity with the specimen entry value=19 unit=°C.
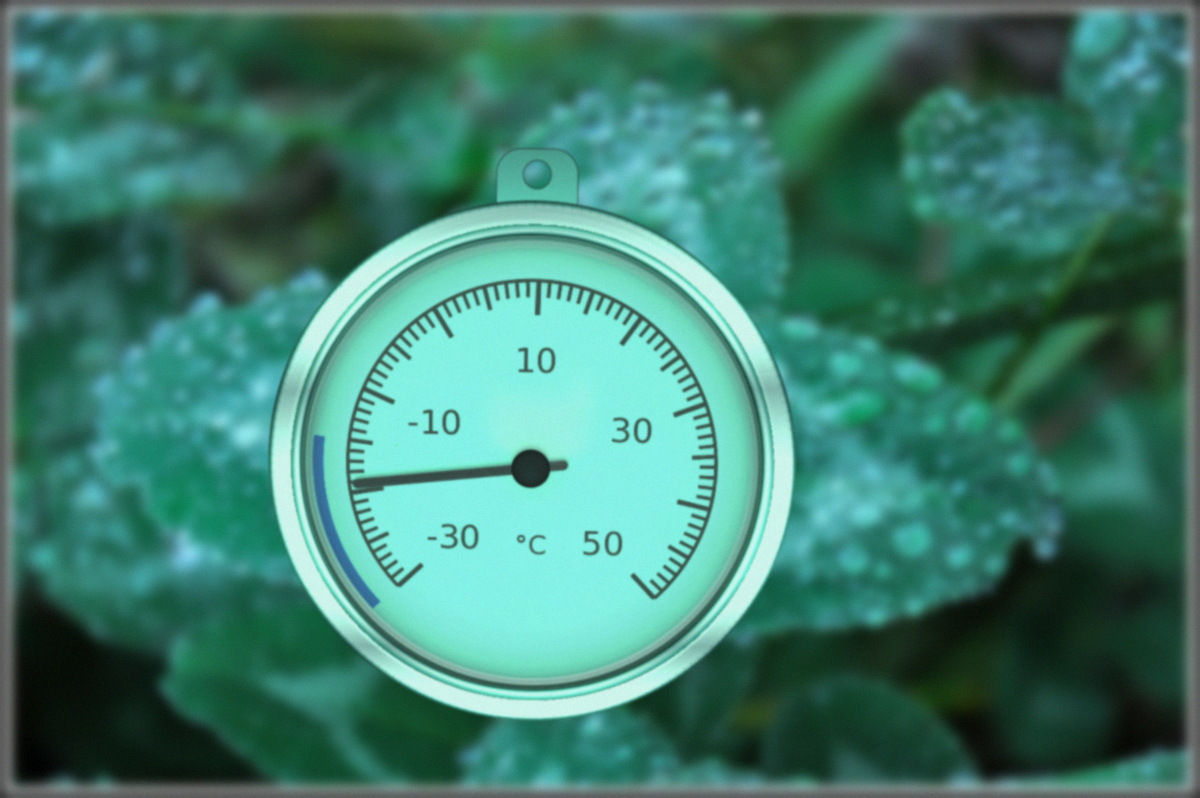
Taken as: value=-19 unit=°C
